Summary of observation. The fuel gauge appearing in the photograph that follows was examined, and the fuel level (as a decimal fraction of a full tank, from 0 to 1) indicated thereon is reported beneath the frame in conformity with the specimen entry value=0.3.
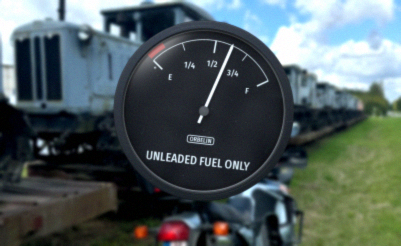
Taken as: value=0.625
